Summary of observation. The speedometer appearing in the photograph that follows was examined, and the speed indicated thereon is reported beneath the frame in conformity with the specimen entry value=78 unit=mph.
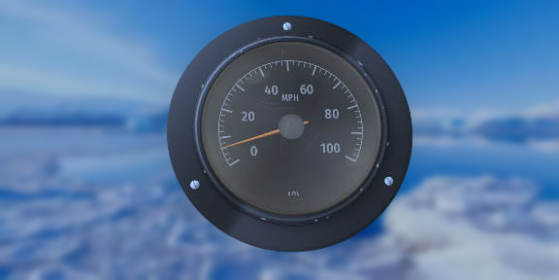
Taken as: value=6 unit=mph
